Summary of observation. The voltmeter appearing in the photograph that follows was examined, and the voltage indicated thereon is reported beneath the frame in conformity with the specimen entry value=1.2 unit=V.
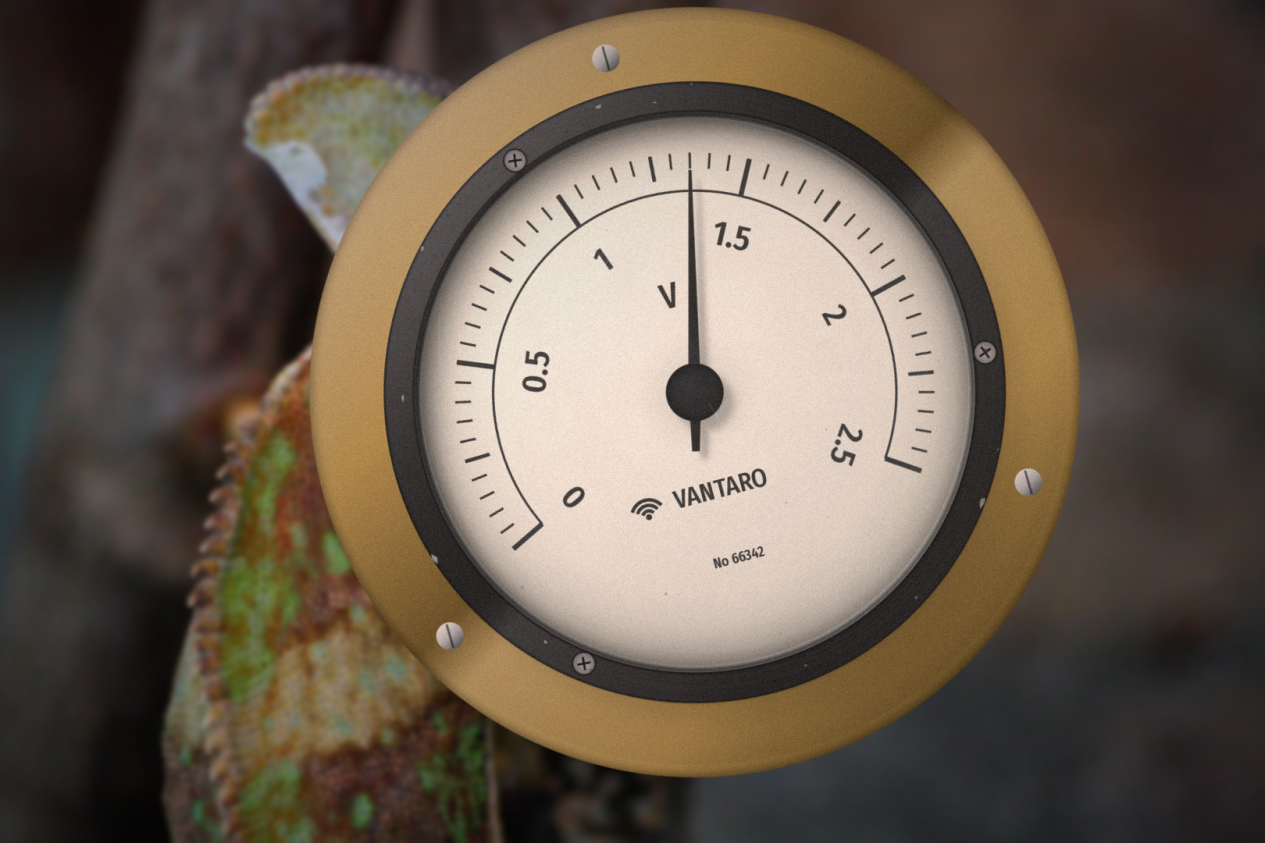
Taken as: value=1.35 unit=V
